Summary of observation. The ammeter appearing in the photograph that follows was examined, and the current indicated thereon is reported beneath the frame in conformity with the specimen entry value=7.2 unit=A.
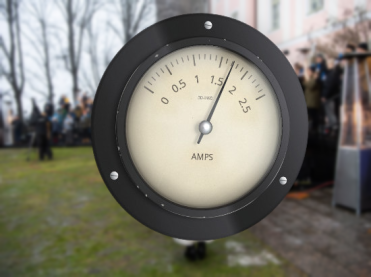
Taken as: value=1.7 unit=A
